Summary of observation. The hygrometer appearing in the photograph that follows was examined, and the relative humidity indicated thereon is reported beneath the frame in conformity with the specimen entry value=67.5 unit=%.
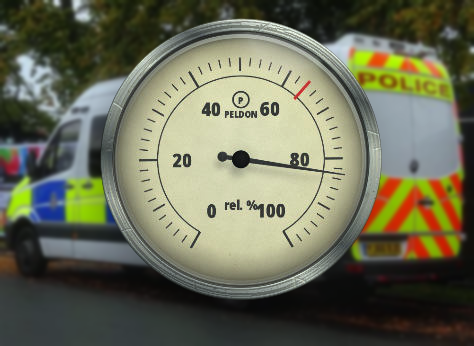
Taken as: value=83 unit=%
